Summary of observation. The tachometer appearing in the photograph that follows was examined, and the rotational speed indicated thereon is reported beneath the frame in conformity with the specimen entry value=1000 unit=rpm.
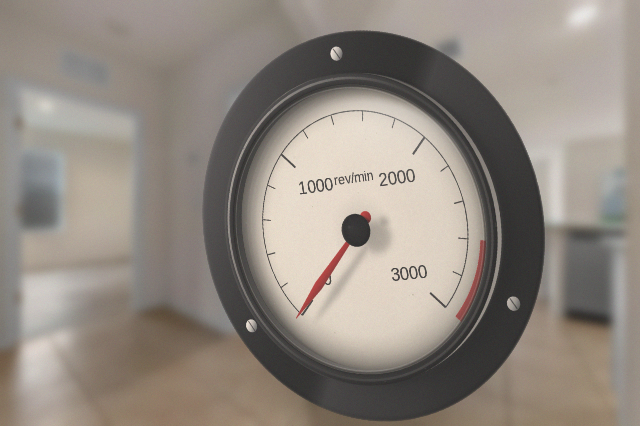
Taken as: value=0 unit=rpm
